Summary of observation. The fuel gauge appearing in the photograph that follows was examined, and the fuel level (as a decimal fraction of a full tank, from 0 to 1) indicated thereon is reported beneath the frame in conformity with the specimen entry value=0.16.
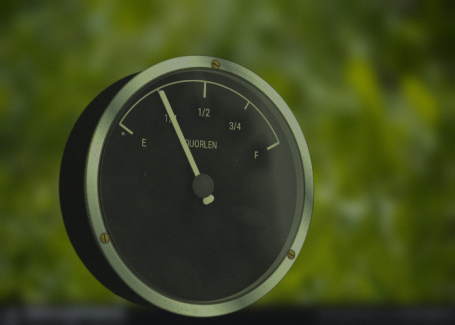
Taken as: value=0.25
